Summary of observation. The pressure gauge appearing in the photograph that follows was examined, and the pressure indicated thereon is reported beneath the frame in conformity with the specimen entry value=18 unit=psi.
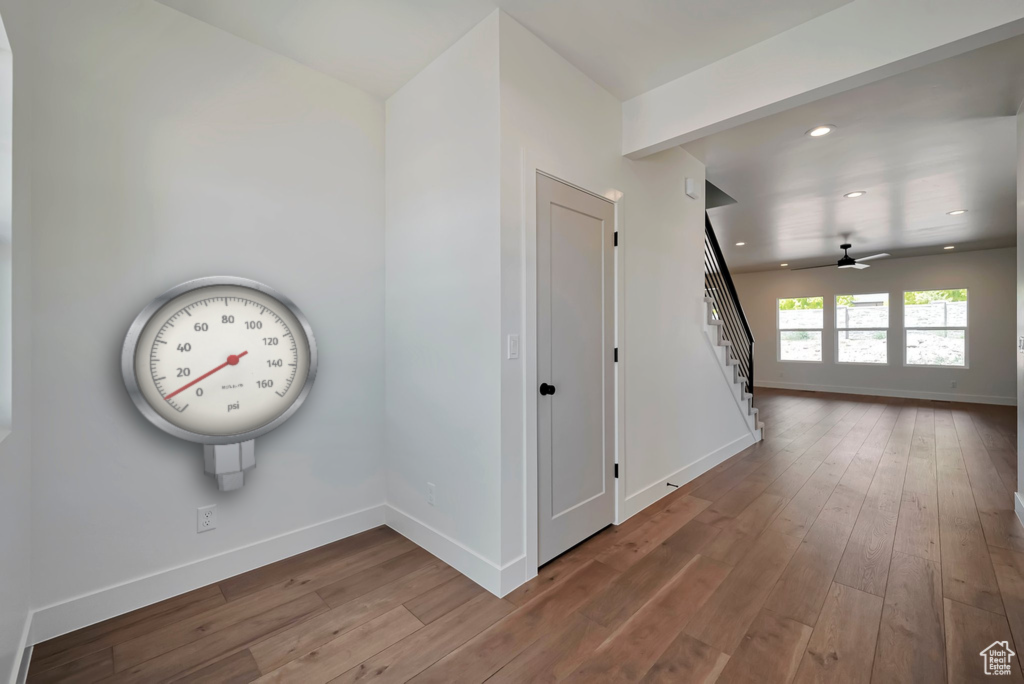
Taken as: value=10 unit=psi
